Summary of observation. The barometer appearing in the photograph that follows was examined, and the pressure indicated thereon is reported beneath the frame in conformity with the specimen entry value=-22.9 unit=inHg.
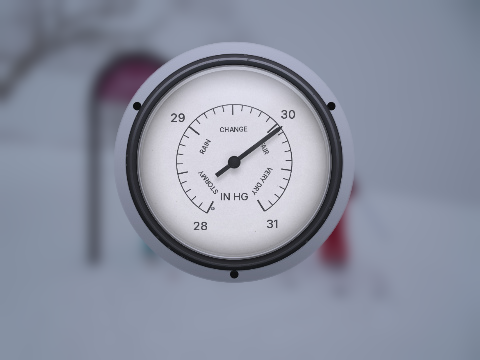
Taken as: value=30.05 unit=inHg
